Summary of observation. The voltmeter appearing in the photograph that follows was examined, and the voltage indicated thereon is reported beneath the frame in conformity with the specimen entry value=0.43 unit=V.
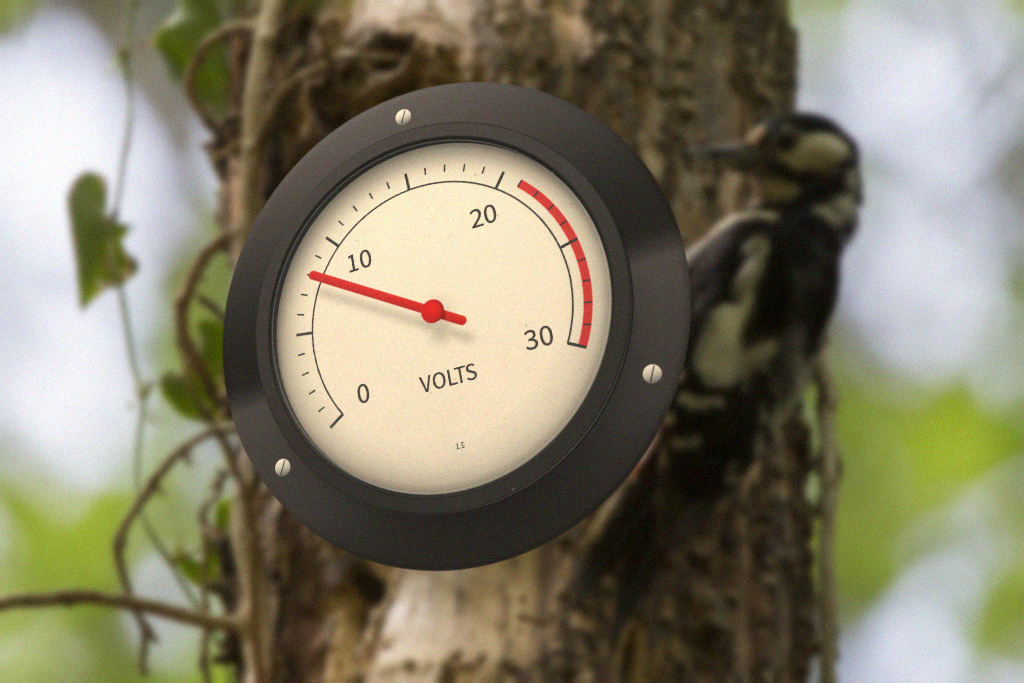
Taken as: value=8 unit=V
